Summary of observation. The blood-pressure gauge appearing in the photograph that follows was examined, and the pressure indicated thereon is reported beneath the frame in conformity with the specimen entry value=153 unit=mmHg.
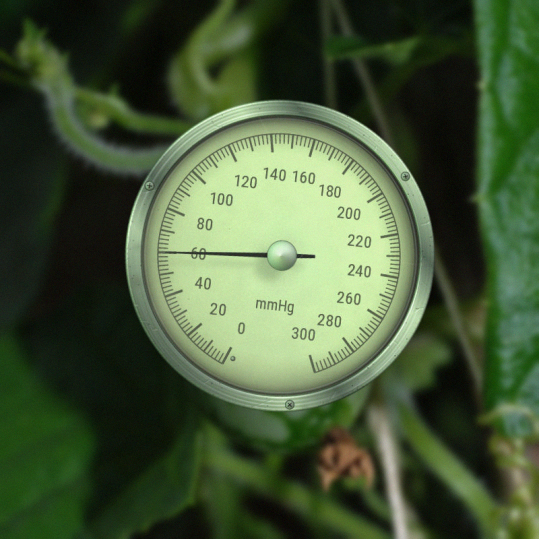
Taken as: value=60 unit=mmHg
